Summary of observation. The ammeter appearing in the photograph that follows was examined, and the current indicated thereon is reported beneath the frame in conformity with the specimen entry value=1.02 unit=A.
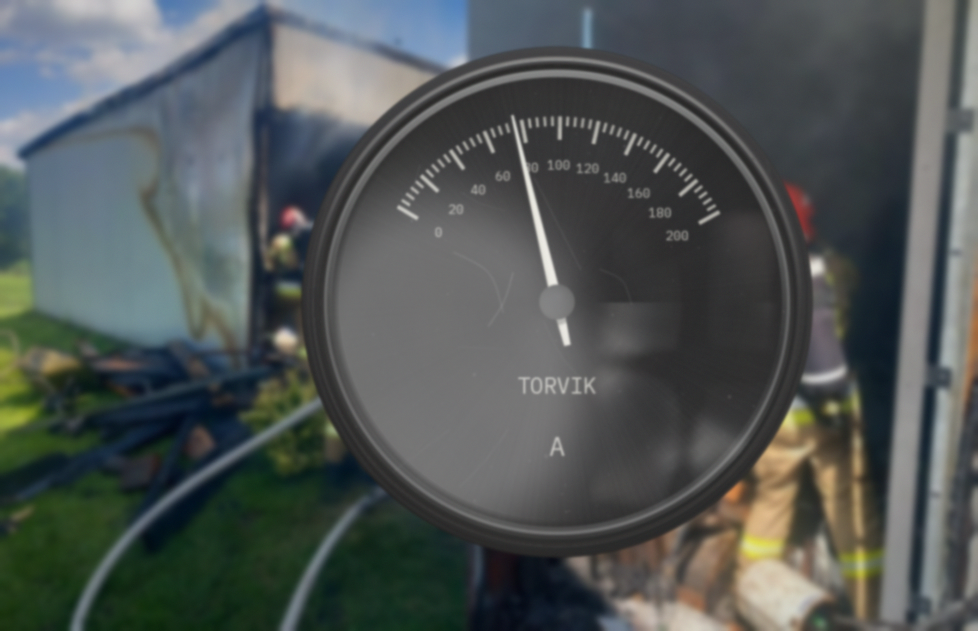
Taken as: value=76 unit=A
